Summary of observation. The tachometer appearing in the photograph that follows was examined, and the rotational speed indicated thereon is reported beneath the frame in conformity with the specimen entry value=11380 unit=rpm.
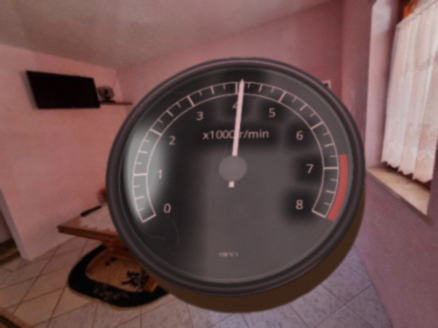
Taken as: value=4125 unit=rpm
